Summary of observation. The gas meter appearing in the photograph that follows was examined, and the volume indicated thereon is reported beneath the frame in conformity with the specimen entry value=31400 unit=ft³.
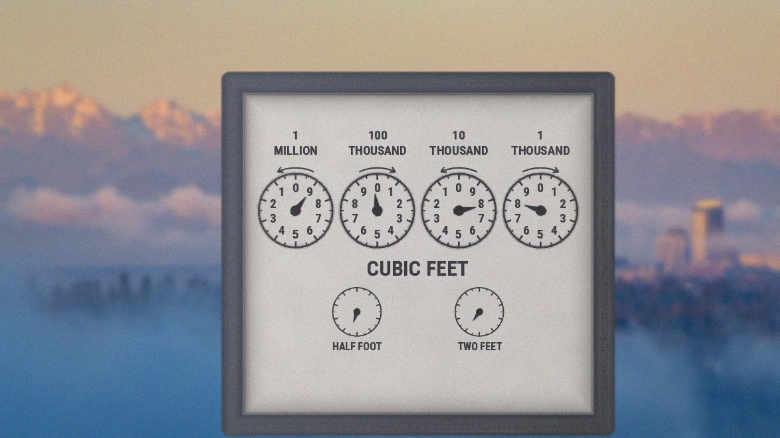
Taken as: value=897800 unit=ft³
